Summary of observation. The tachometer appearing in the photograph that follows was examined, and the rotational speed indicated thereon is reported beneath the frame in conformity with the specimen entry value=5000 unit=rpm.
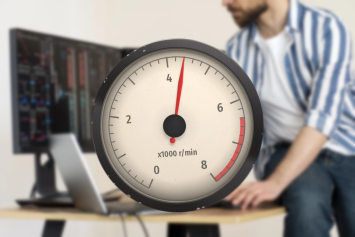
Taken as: value=4400 unit=rpm
